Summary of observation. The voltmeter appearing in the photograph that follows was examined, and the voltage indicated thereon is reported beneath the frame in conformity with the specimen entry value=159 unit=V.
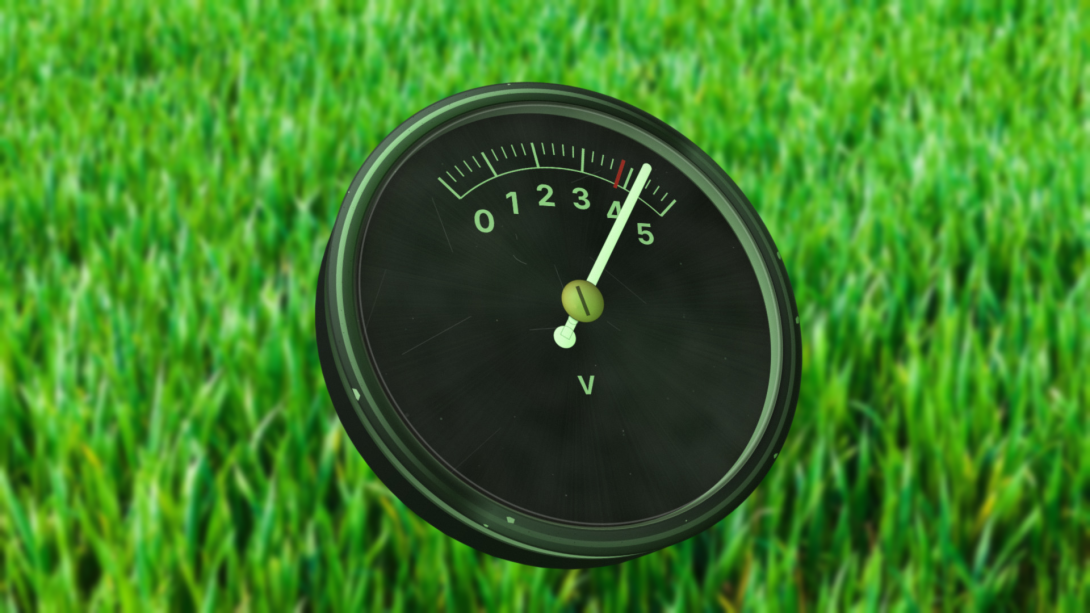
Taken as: value=4.2 unit=V
